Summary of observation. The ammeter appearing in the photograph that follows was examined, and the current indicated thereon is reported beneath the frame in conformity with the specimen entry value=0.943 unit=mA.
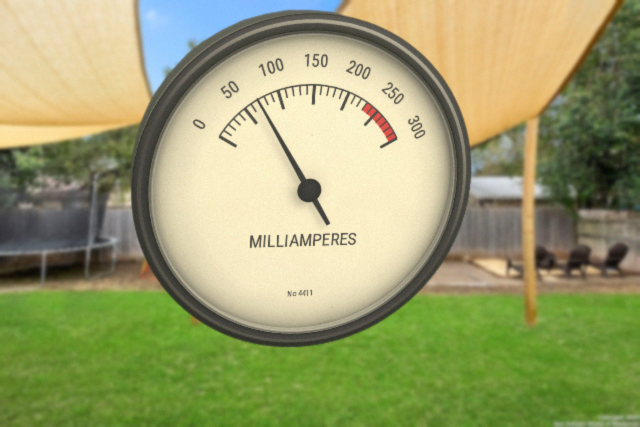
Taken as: value=70 unit=mA
